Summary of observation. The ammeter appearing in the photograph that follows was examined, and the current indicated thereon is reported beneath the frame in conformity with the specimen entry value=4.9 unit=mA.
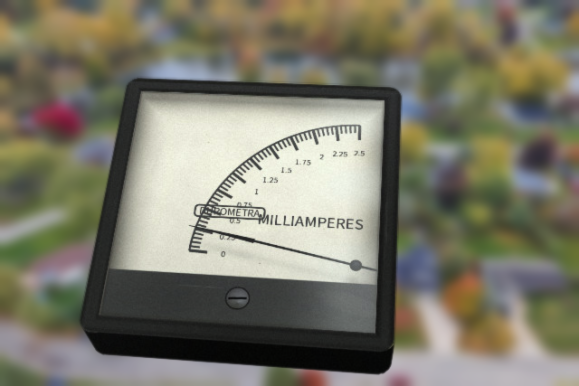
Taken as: value=0.25 unit=mA
